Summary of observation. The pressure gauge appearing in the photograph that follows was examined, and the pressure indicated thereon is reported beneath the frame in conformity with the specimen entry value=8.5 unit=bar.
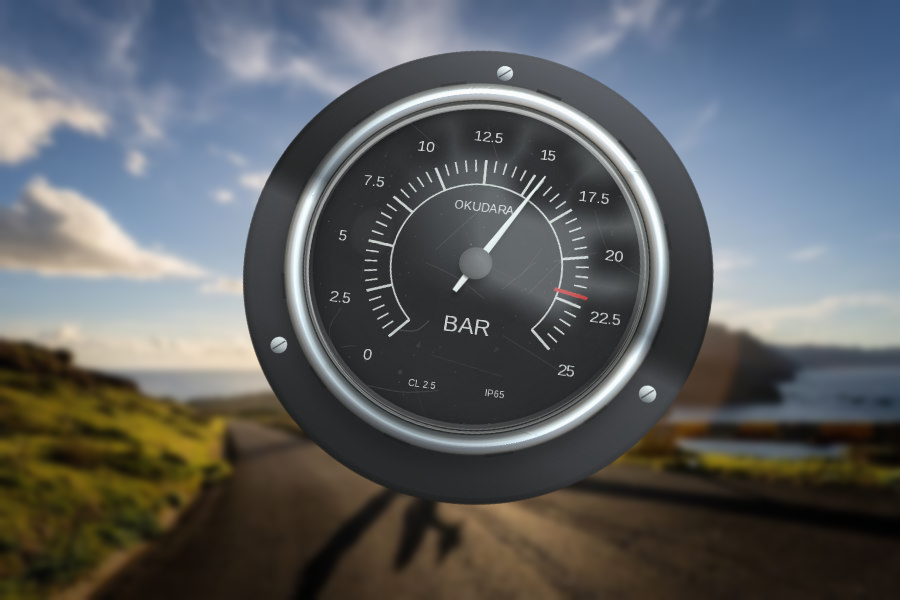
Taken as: value=15.5 unit=bar
